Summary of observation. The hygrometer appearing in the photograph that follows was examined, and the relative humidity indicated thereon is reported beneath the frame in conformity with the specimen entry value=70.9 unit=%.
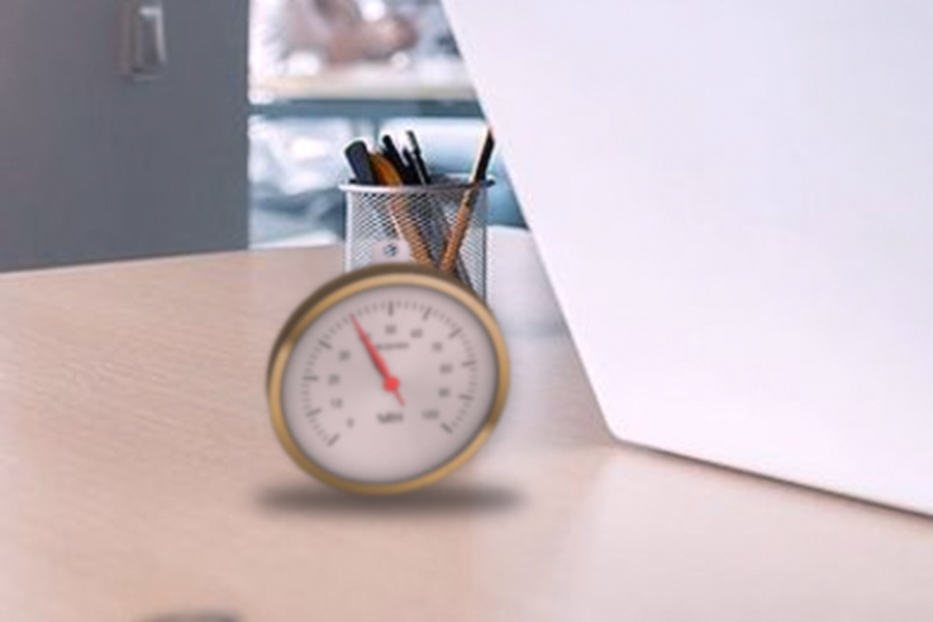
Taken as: value=40 unit=%
